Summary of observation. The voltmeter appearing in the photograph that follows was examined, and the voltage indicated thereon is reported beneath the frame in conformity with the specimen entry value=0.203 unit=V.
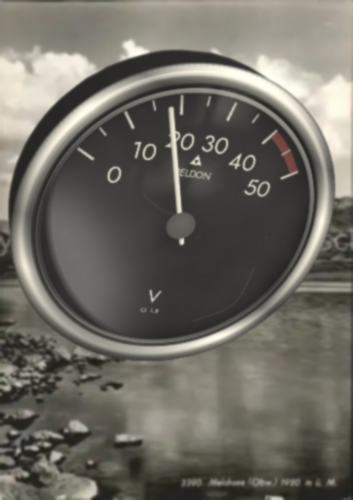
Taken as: value=17.5 unit=V
